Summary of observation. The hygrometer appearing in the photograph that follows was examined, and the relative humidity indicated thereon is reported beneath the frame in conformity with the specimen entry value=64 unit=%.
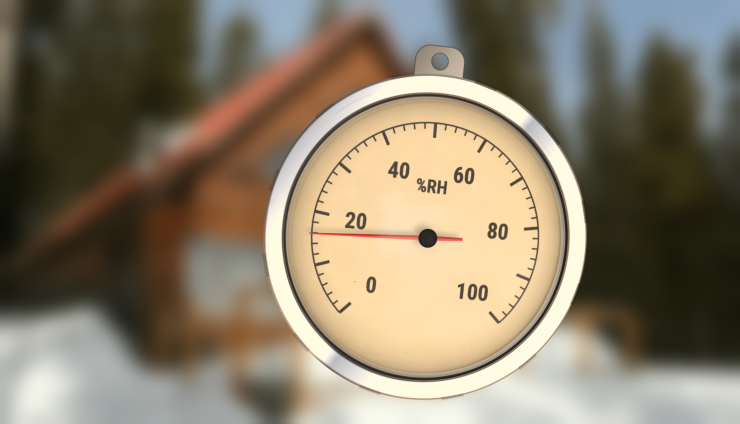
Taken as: value=16 unit=%
